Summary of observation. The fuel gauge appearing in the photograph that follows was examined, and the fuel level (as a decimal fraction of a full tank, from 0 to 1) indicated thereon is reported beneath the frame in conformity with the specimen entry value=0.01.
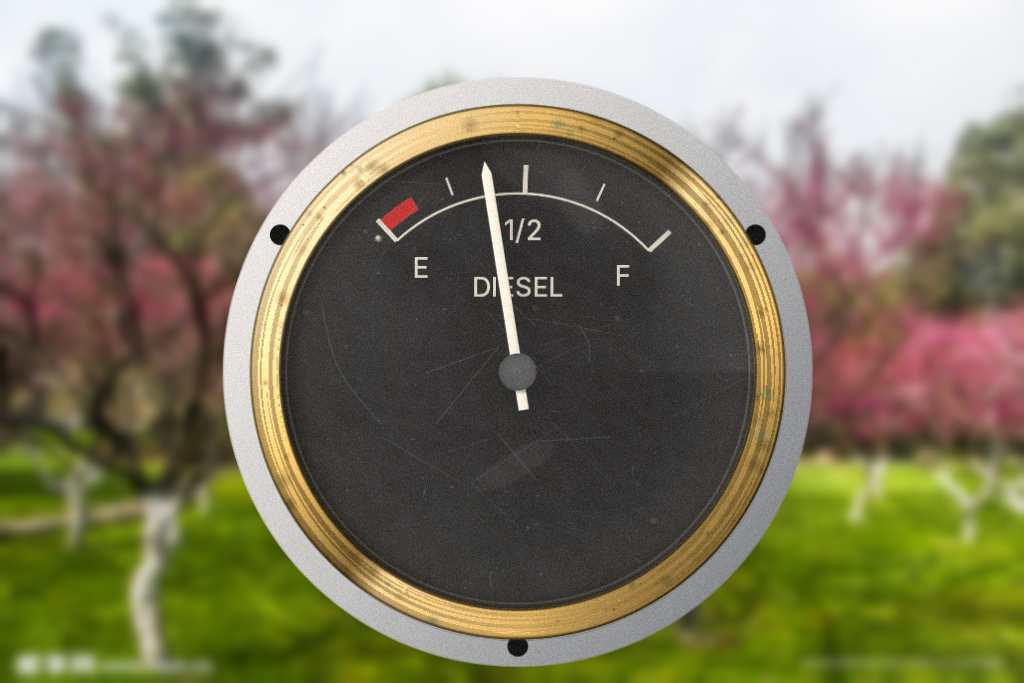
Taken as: value=0.375
